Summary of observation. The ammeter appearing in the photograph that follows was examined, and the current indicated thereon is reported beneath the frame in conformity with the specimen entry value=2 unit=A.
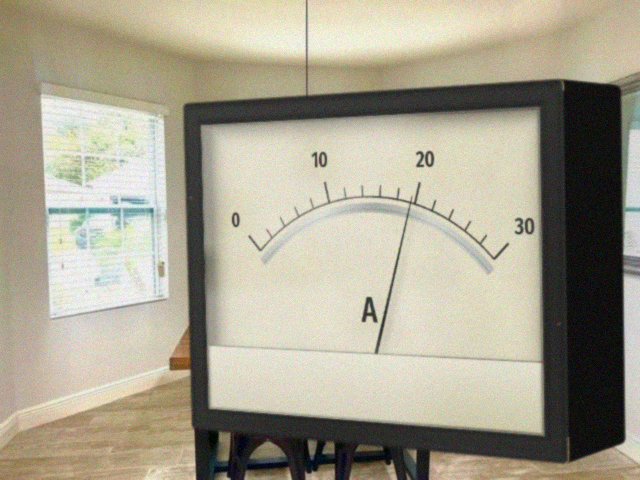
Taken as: value=20 unit=A
